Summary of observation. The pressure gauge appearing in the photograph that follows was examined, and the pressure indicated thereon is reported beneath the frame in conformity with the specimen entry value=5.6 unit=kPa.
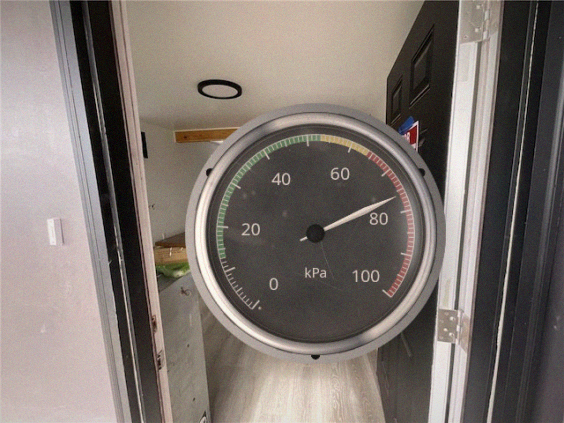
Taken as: value=76 unit=kPa
